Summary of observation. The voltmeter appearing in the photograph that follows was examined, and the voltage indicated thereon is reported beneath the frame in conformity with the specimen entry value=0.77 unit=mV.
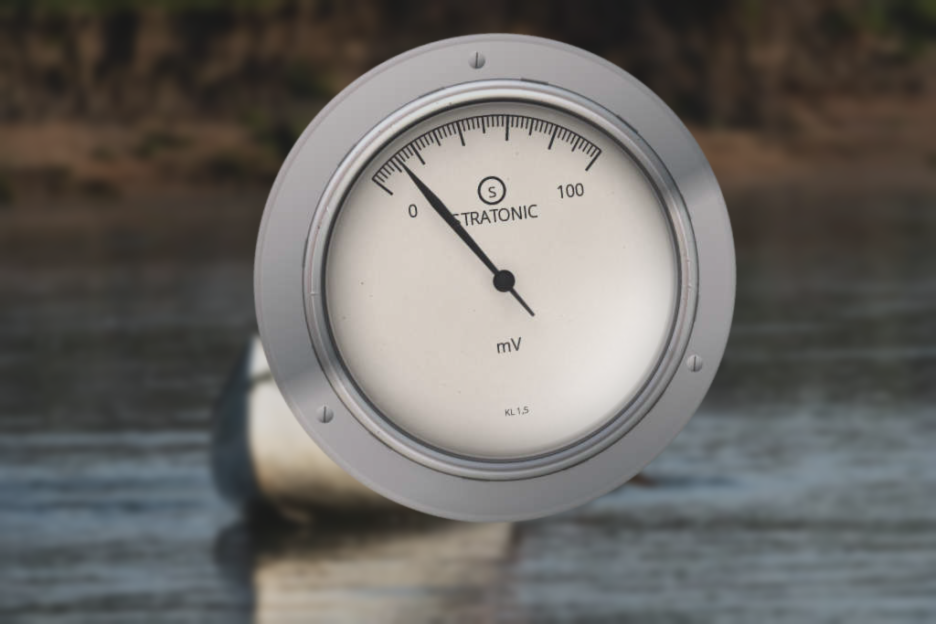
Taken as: value=12 unit=mV
